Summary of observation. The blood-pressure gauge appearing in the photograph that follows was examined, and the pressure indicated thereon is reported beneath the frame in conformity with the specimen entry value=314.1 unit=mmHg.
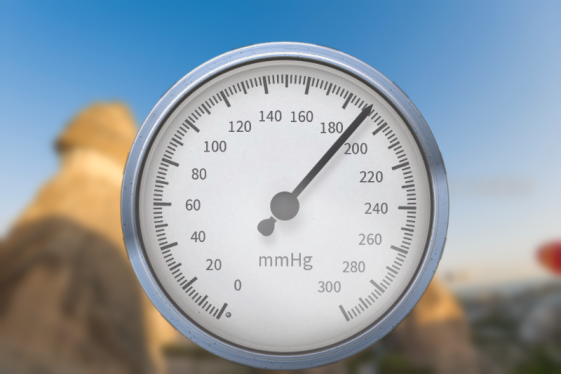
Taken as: value=190 unit=mmHg
